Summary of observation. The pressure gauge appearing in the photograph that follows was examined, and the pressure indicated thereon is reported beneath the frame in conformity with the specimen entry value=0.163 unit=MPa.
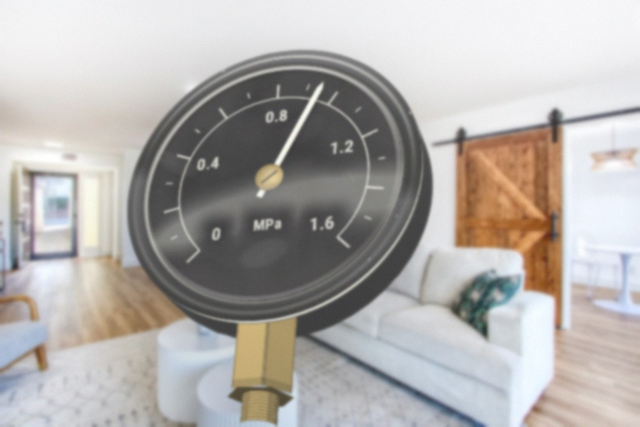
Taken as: value=0.95 unit=MPa
